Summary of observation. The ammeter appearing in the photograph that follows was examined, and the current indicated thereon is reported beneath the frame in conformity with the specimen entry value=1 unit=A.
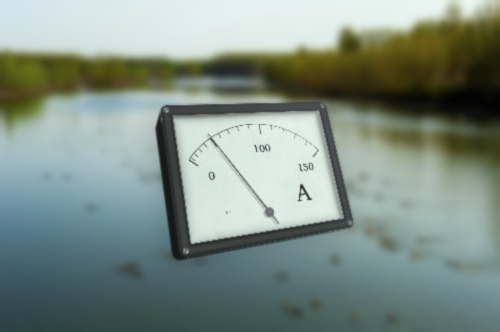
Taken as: value=50 unit=A
